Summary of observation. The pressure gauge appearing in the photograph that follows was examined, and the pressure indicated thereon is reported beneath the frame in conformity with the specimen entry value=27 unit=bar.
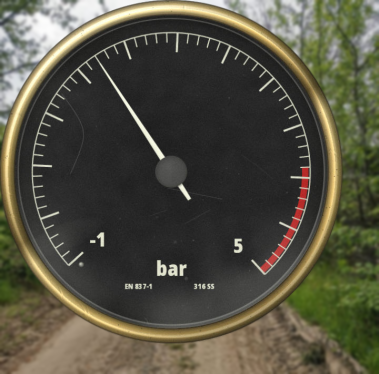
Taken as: value=1.2 unit=bar
